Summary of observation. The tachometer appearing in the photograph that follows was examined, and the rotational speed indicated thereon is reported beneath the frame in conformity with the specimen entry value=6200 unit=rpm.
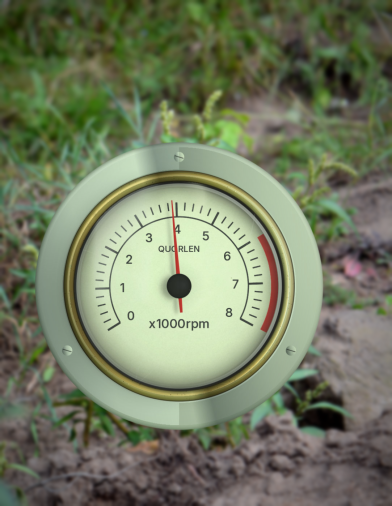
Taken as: value=3900 unit=rpm
